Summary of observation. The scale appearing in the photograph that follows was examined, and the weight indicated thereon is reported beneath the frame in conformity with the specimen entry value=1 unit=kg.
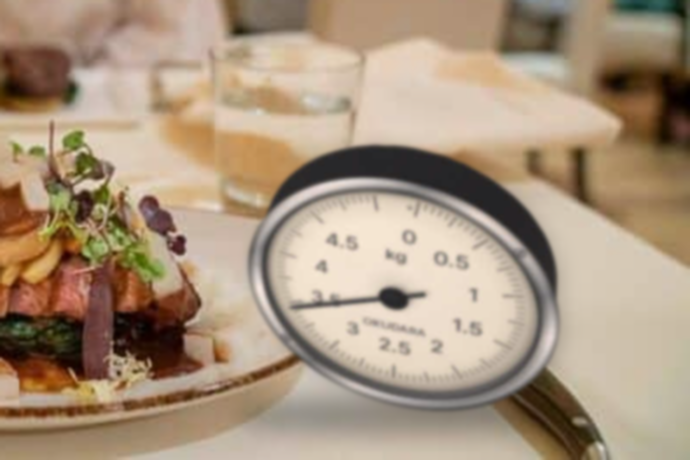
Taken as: value=3.5 unit=kg
